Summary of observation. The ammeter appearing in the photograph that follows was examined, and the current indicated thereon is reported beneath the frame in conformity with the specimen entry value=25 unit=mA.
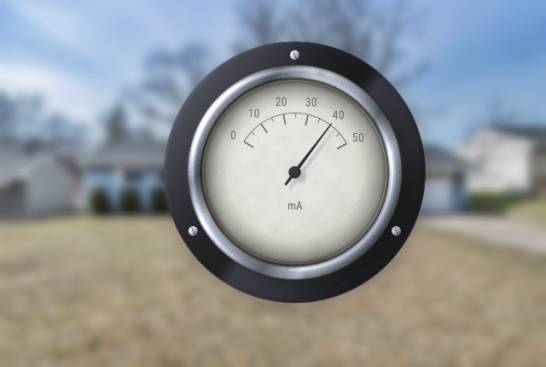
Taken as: value=40 unit=mA
